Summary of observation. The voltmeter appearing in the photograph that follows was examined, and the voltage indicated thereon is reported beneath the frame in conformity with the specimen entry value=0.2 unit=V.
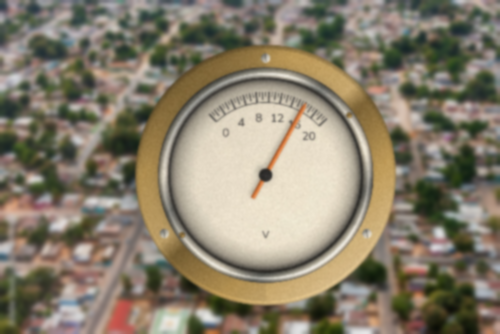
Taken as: value=16 unit=V
